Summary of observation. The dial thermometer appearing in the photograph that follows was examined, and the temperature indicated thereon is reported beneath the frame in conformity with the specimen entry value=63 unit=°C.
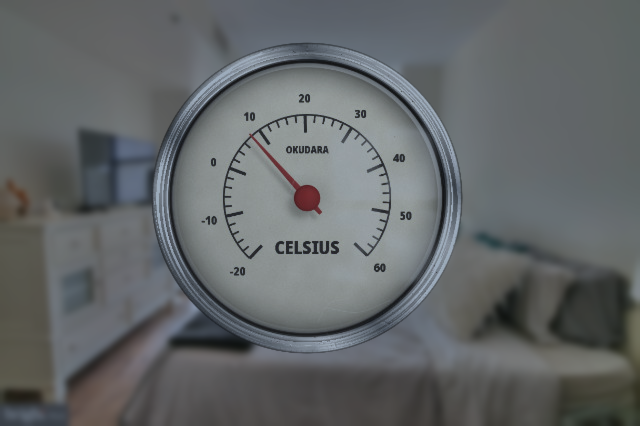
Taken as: value=8 unit=°C
